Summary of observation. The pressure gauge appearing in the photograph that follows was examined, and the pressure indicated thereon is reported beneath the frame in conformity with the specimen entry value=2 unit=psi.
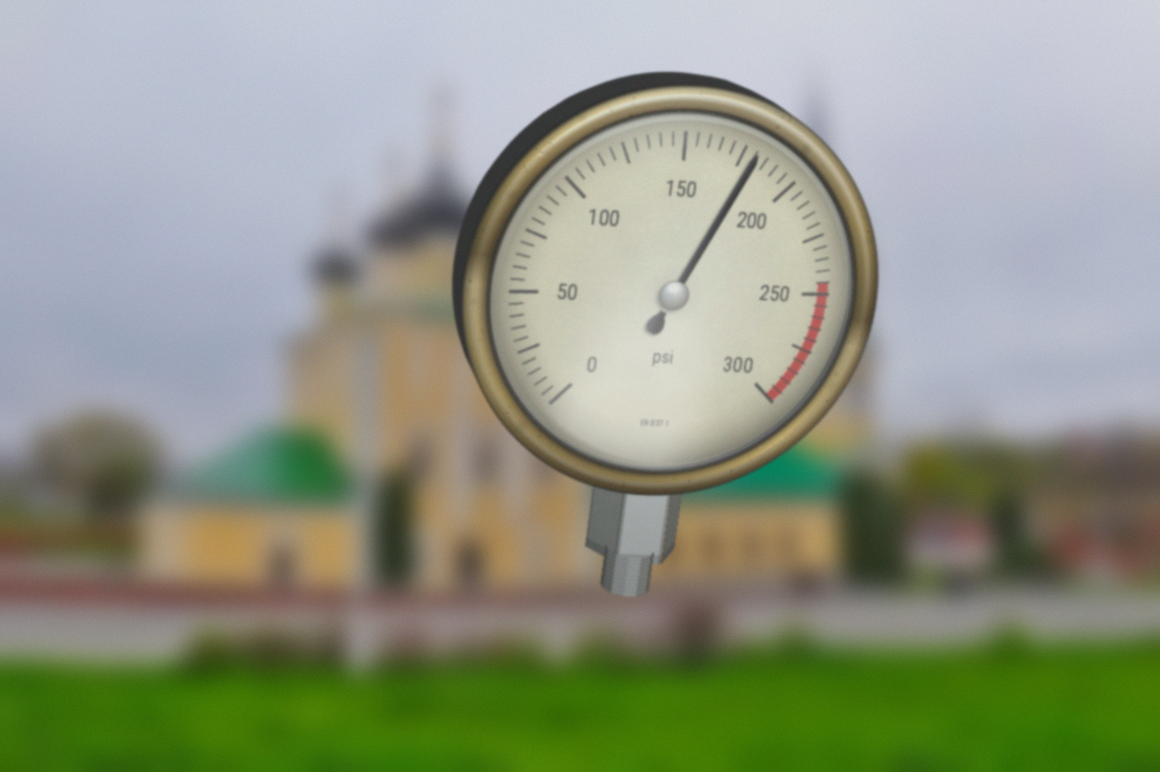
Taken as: value=180 unit=psi
